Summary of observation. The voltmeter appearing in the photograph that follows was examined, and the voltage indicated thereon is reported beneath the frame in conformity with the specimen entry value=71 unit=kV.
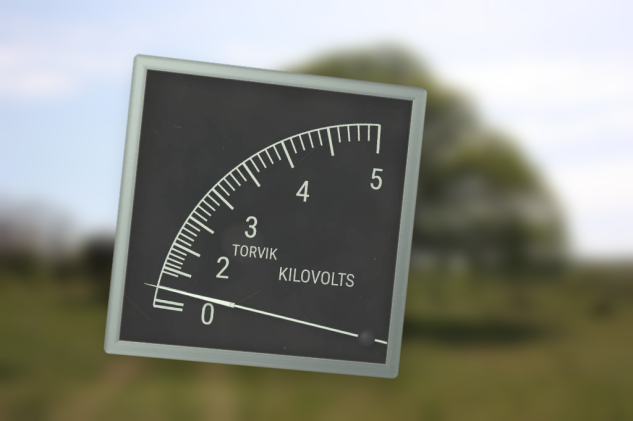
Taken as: value=1 unit=kV
